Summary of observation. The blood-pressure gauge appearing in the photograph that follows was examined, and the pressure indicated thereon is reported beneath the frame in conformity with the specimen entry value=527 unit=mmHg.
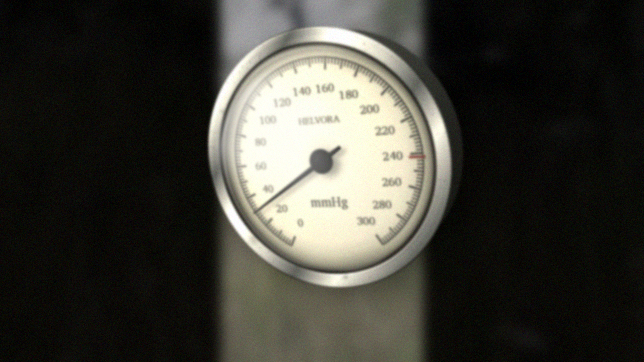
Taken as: value=30 unit=mmHg
